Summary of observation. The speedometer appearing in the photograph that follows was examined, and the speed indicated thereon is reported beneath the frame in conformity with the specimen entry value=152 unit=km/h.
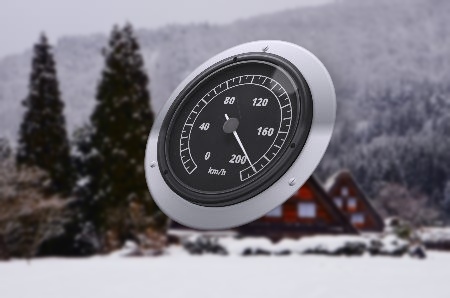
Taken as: value=190 unit=km/h
